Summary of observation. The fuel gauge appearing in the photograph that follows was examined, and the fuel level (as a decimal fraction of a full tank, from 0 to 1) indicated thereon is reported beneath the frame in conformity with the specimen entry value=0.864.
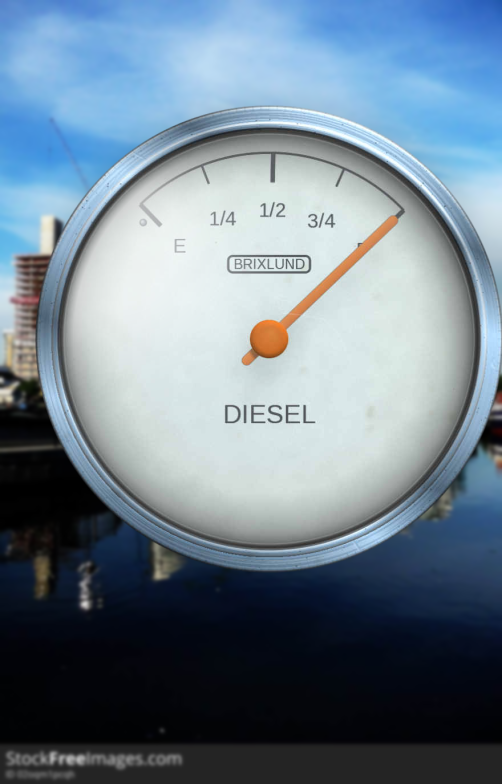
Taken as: value=1
